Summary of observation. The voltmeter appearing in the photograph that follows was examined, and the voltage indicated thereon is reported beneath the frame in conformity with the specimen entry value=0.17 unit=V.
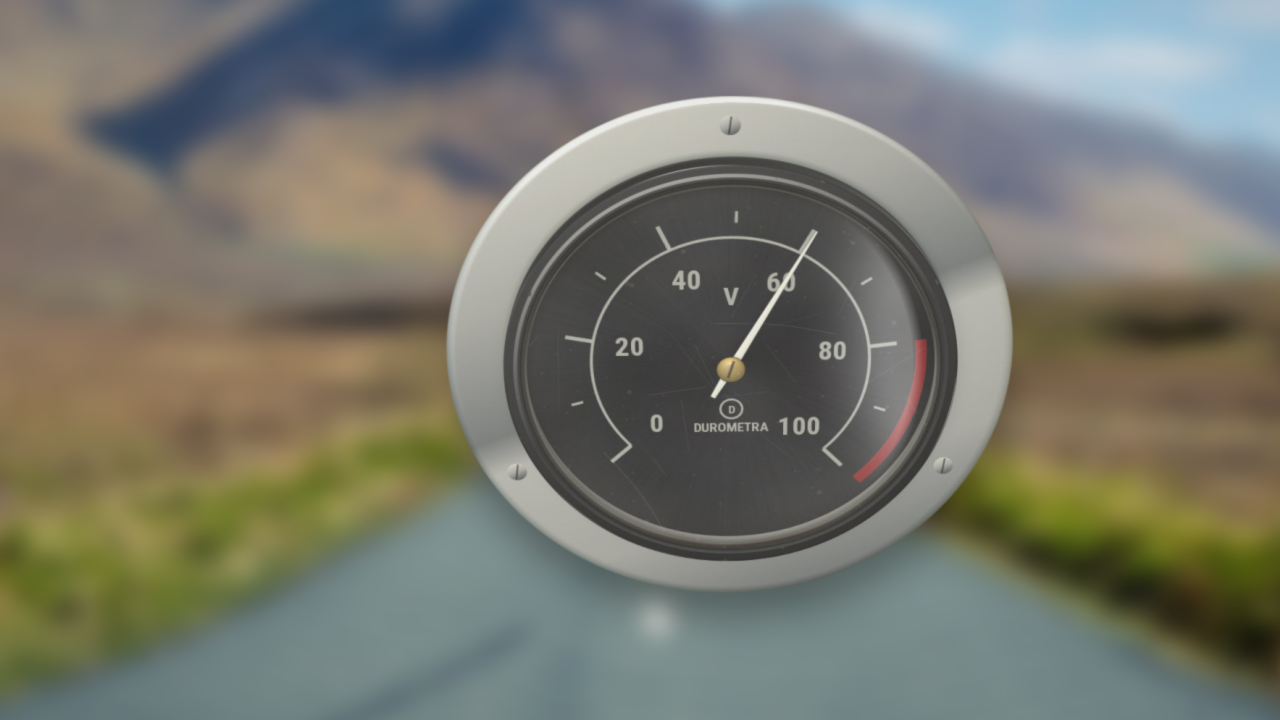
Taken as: value=60 unit=V
